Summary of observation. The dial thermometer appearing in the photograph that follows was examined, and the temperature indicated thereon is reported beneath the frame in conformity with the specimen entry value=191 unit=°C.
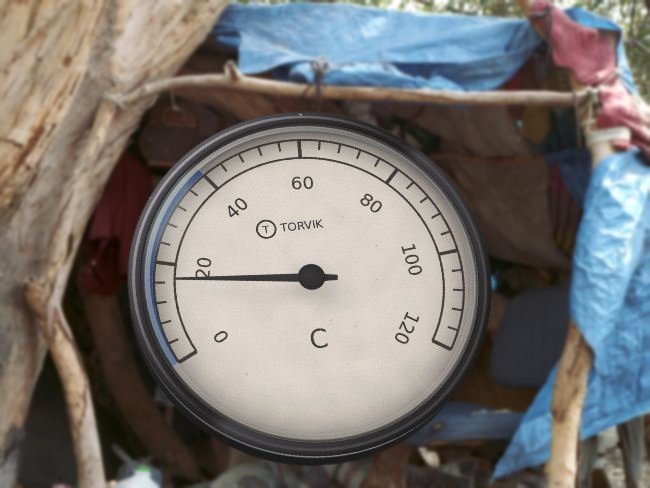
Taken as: value=16 unit=°C
